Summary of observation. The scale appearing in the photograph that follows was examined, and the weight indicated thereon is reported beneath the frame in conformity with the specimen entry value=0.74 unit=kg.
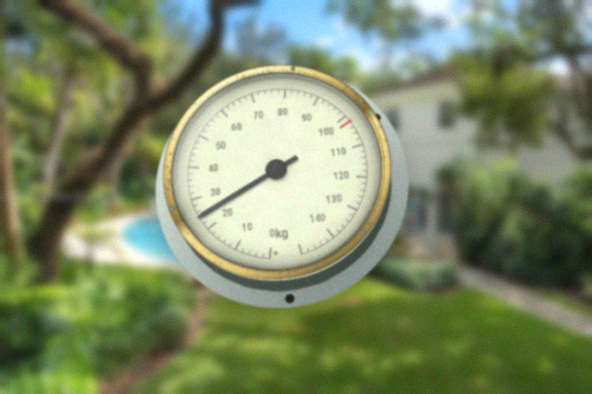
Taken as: value=24 unit=kg
